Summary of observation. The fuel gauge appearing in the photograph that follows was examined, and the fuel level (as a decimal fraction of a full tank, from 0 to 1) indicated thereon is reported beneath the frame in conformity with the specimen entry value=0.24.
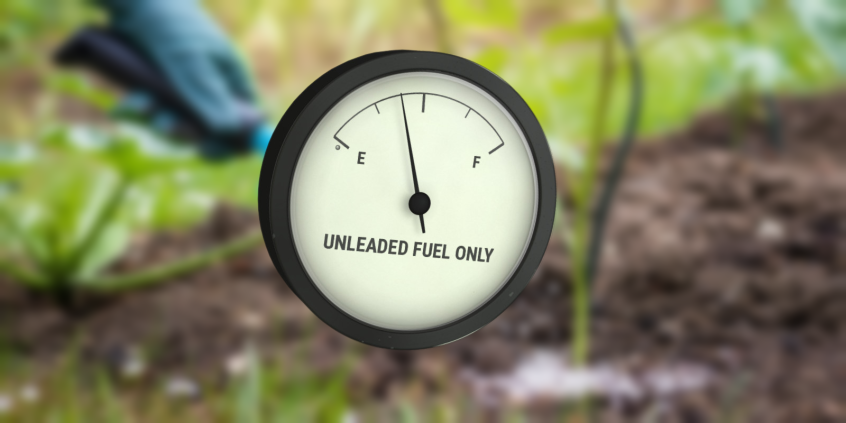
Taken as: value=0.375
